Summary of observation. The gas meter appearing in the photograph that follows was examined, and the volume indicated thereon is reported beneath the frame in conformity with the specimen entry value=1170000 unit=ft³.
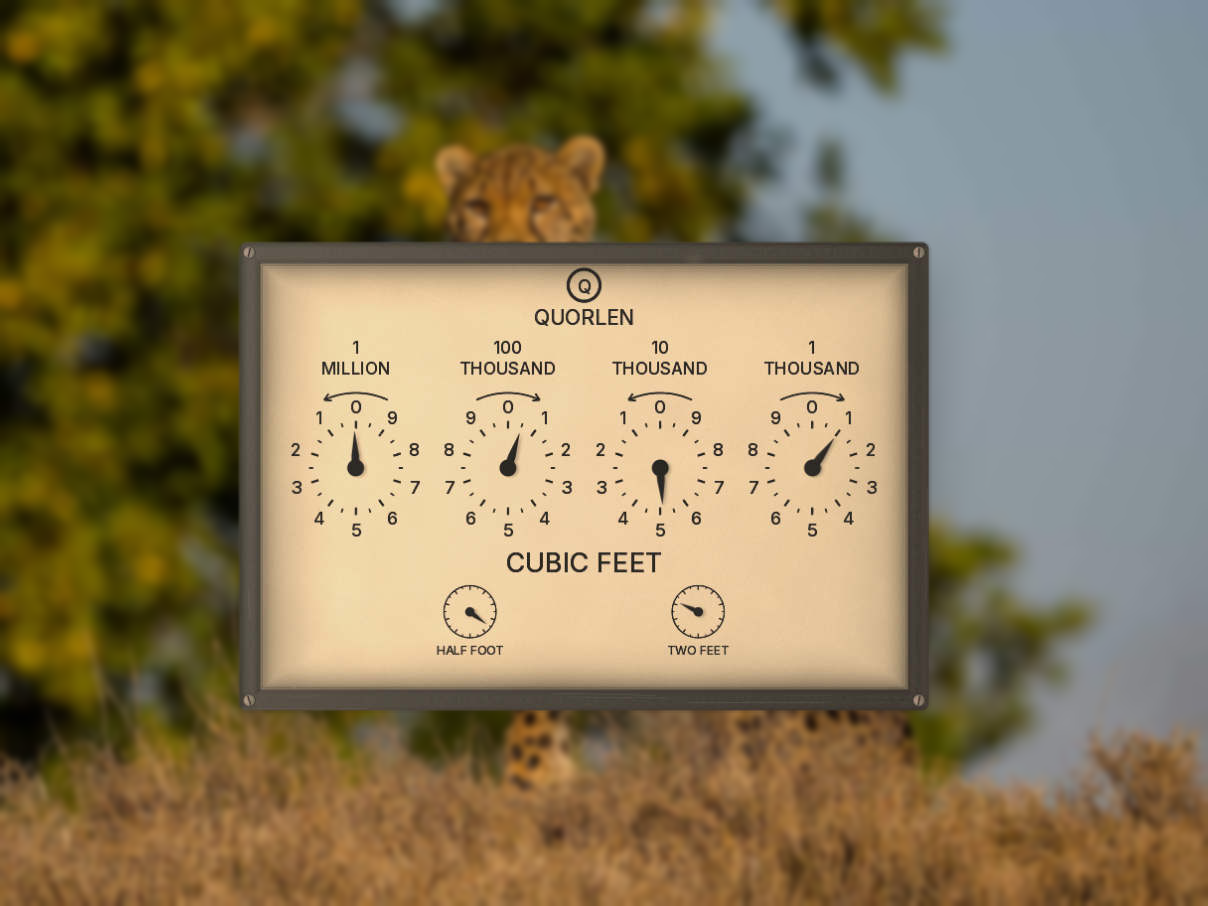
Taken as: value=5100 unit=ft³
